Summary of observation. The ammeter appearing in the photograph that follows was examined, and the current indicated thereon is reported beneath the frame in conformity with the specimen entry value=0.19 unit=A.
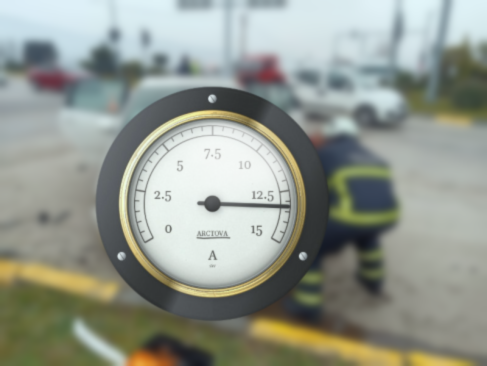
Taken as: value=13.25 unit=A
